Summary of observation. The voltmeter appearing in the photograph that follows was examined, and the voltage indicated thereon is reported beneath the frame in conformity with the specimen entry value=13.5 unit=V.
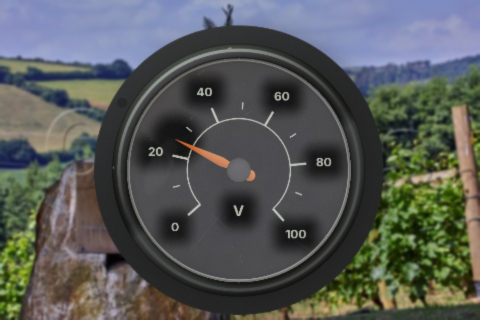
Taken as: value=25 unit=V
